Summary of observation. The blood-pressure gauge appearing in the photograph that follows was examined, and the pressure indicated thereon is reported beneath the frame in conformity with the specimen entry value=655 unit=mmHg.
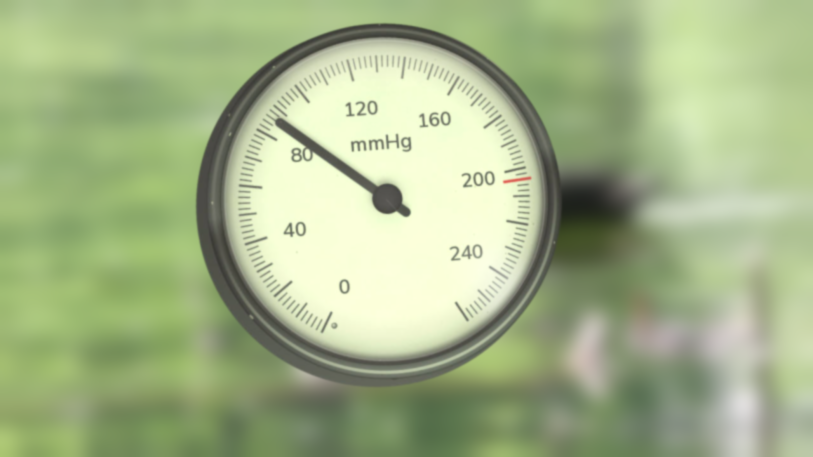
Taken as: value=86 unit=mmHg
